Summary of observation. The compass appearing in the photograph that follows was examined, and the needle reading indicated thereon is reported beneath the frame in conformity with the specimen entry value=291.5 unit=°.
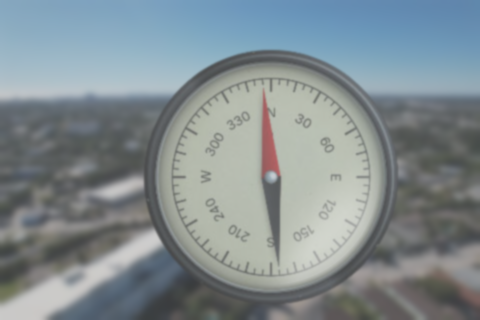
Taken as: value=355 unit=°
